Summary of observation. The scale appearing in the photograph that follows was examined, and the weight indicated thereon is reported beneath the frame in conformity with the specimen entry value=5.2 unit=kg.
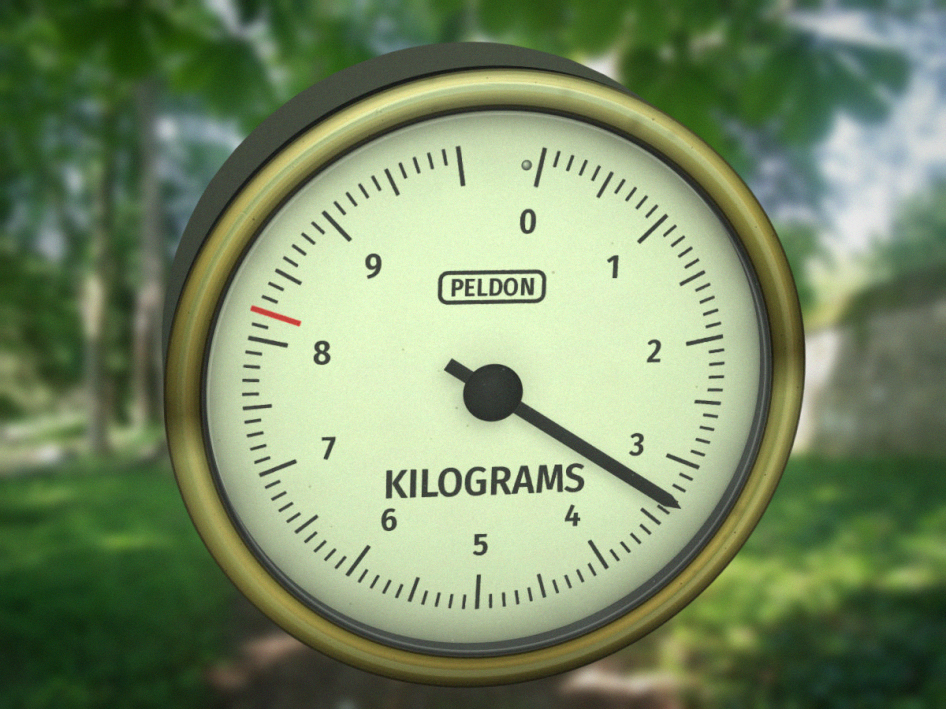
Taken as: value=3.3 unit=kg
